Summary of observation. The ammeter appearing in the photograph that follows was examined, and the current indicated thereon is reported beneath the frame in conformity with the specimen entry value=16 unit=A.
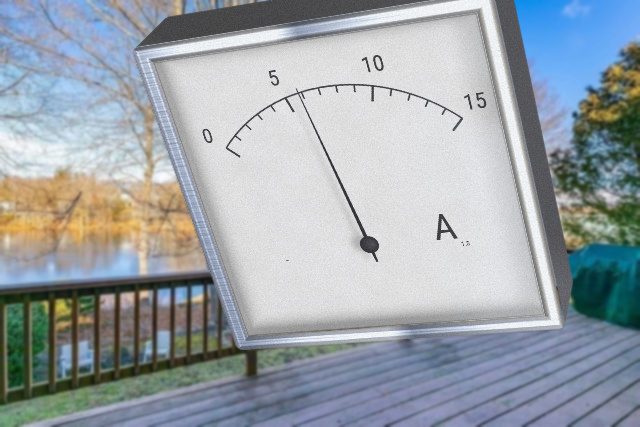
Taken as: value=6 unit=A
